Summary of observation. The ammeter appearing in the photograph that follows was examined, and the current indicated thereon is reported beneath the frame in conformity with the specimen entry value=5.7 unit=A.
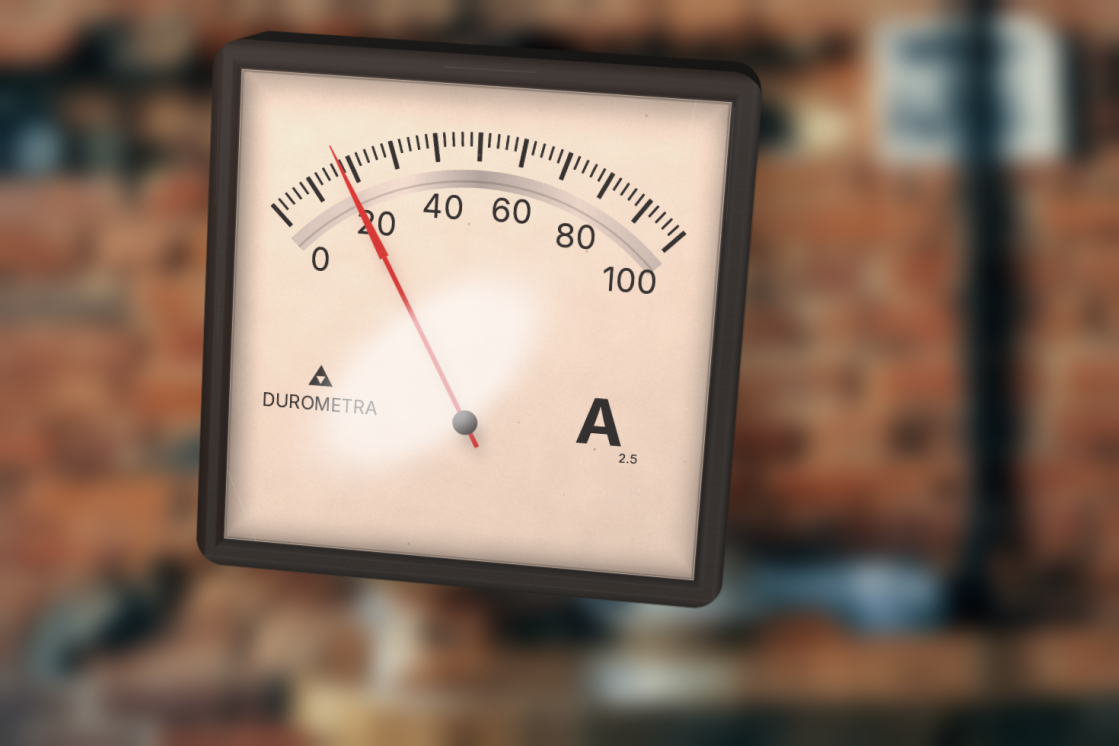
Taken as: value=18 unit=A
